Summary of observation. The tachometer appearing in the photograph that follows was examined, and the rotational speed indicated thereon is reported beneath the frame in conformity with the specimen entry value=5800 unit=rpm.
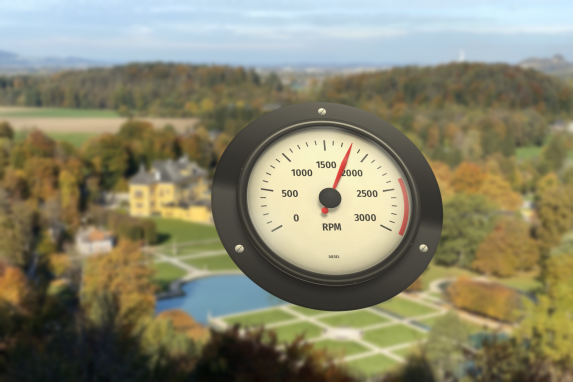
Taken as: value=1800 unit=rpm
